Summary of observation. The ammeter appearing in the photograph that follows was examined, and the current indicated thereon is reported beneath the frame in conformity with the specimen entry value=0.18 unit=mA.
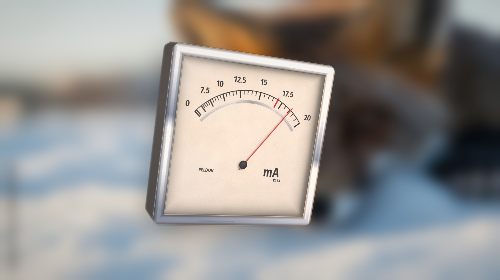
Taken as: value=18.5 unit=mA
